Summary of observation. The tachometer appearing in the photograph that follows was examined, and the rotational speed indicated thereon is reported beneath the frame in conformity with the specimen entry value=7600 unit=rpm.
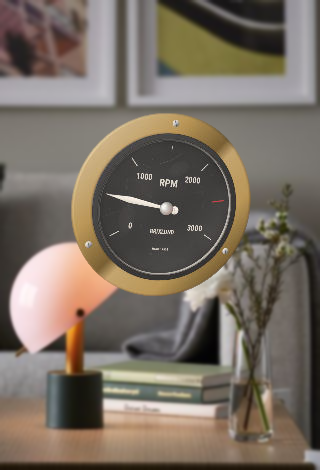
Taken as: value=500 unit=rpm
